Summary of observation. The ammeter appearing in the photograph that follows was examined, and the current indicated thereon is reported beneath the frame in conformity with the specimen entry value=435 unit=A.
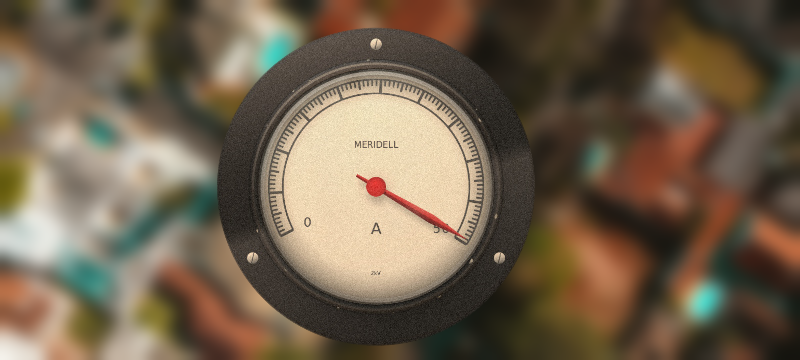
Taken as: value=49.5 unit=A
